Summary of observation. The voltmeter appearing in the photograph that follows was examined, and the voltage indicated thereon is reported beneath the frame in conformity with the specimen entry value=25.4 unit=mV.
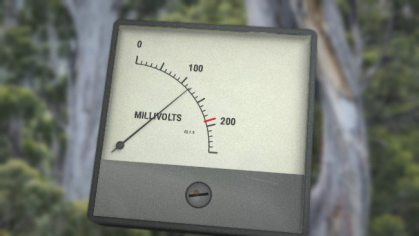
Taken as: value=120 unit=mV
